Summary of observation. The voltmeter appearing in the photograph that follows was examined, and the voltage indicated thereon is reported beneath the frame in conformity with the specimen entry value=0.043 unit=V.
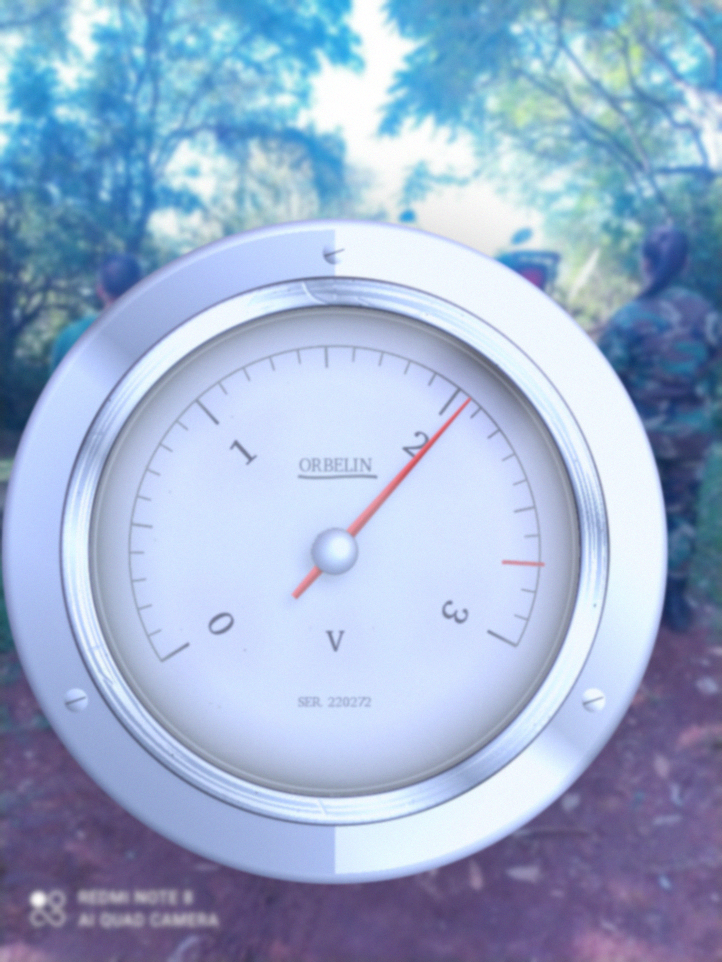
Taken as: value=2.05 unit=V
